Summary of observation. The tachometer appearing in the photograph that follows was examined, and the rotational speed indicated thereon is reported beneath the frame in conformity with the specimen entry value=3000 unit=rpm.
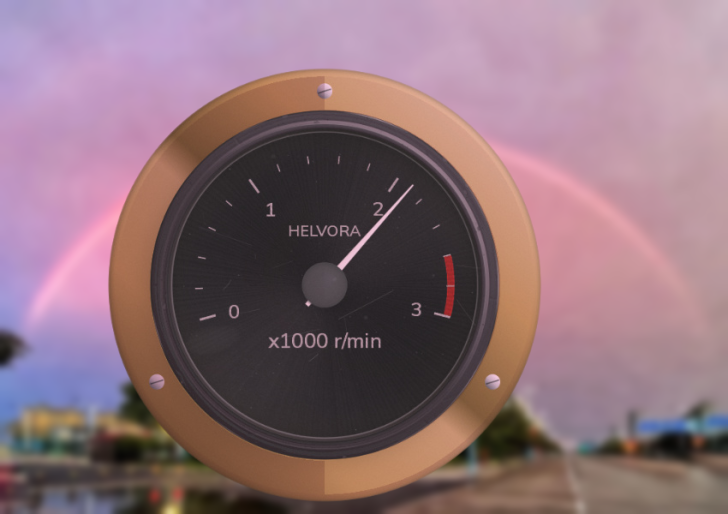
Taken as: value=2100 unit=rpm
